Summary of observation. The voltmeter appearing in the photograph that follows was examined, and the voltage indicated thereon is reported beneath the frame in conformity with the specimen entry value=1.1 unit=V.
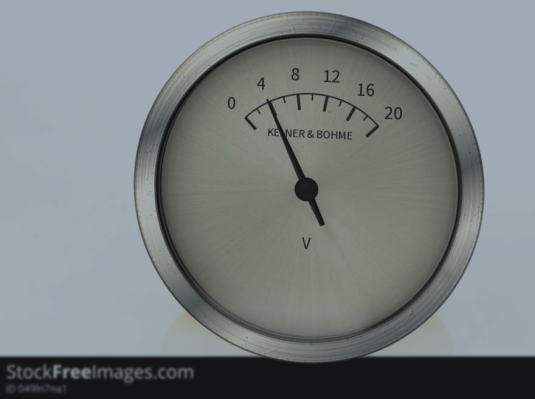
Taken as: value=4 unit=V
